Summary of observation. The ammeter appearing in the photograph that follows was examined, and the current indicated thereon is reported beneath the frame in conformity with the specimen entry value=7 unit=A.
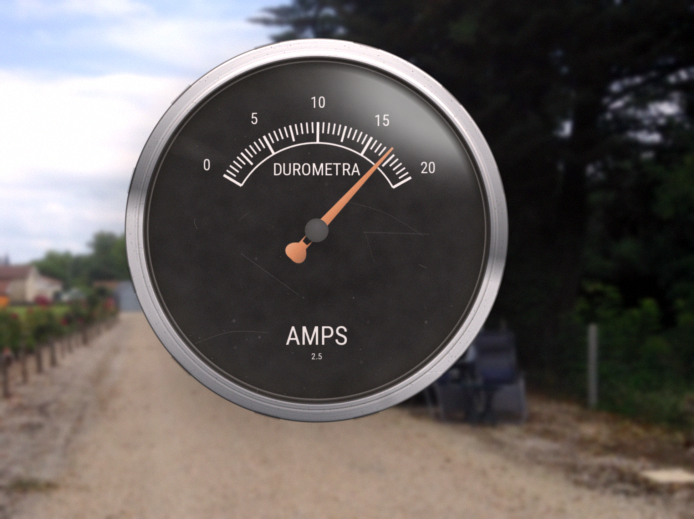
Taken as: value=17 unit=A
